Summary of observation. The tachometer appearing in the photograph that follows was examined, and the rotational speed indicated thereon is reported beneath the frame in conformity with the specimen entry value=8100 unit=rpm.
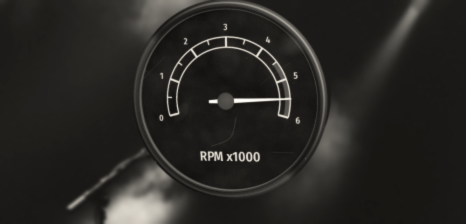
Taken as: value=5500 unit=rpm
